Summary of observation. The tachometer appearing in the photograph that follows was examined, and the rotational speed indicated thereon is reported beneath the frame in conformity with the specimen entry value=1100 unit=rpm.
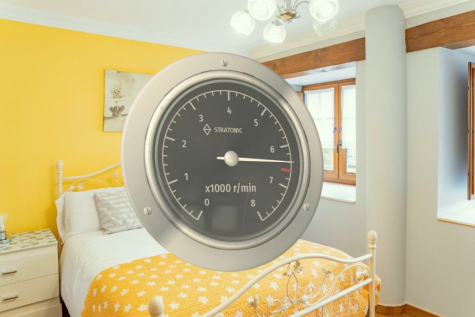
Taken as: value=6400 unit=rpm
